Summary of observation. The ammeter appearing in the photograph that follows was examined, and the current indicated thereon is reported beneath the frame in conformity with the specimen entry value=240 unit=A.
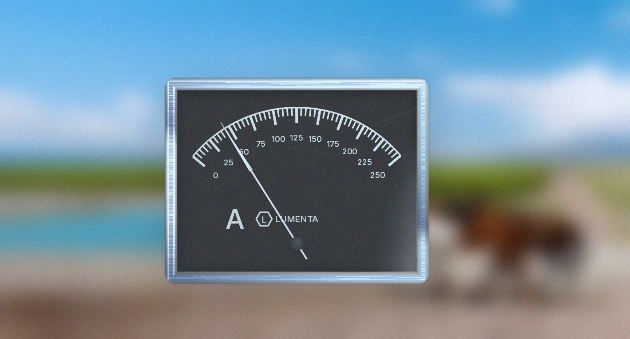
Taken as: value=45 unit=A
